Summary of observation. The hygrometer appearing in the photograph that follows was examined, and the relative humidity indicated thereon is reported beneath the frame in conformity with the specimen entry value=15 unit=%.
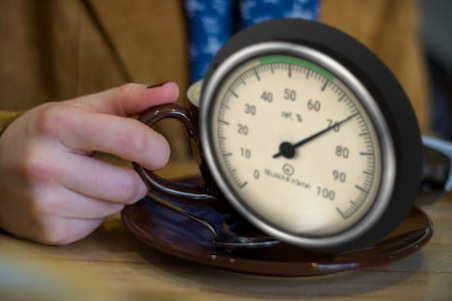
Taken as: value=70 unit=%
